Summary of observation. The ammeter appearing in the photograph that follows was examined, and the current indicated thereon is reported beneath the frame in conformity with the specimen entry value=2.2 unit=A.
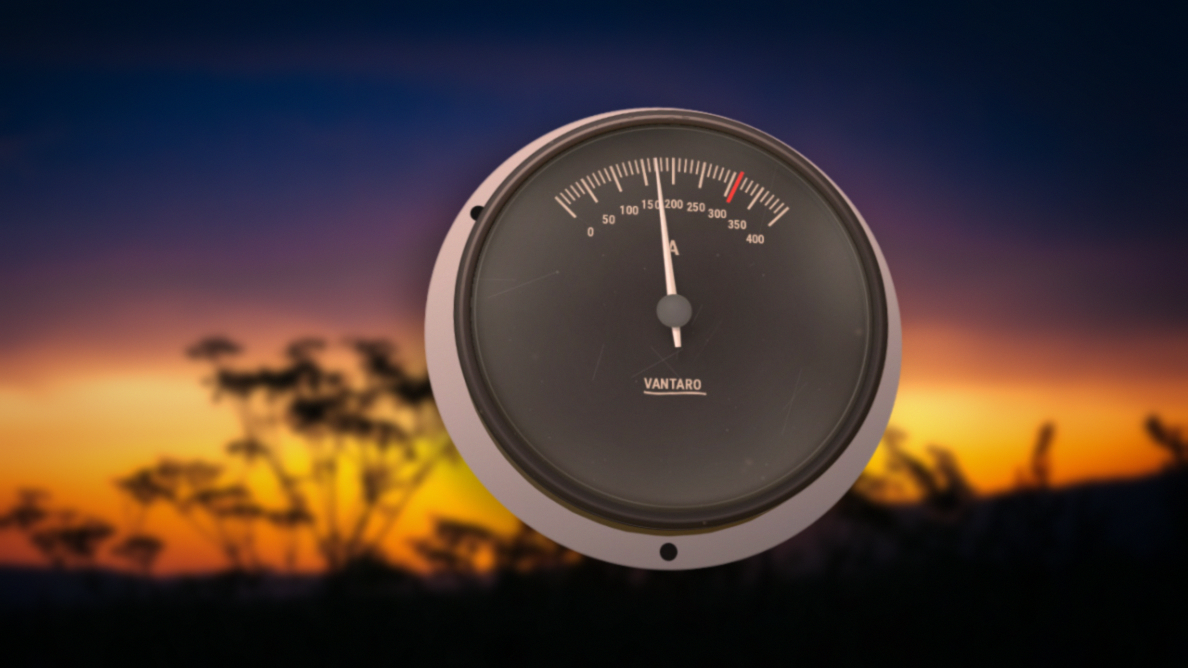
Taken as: value=170 unit=A
